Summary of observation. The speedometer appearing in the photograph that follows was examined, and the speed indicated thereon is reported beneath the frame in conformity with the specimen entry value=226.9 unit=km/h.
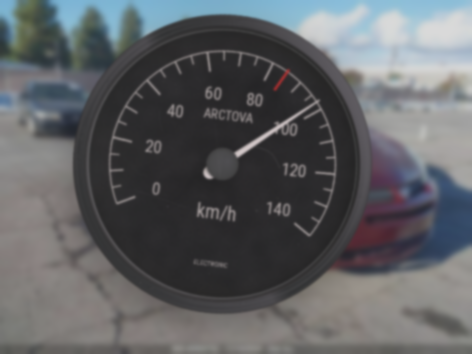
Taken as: value=97.5 unit=km/h
